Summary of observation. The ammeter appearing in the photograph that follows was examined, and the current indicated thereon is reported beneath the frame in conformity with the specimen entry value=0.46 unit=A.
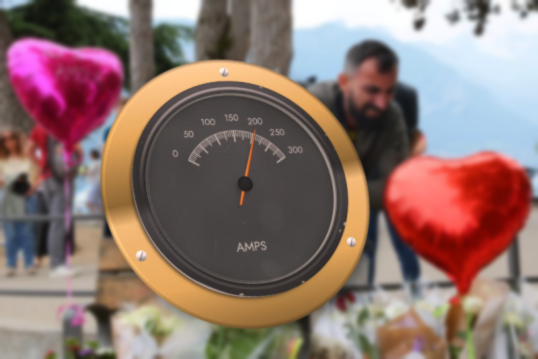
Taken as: value=200 unit=A
